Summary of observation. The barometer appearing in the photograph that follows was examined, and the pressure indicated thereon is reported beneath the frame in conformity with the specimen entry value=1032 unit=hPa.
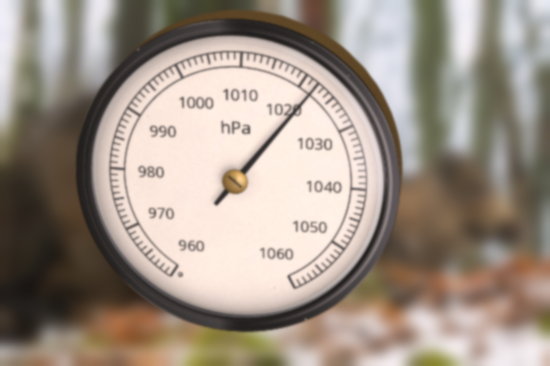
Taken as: value=1022 unit=hPa
